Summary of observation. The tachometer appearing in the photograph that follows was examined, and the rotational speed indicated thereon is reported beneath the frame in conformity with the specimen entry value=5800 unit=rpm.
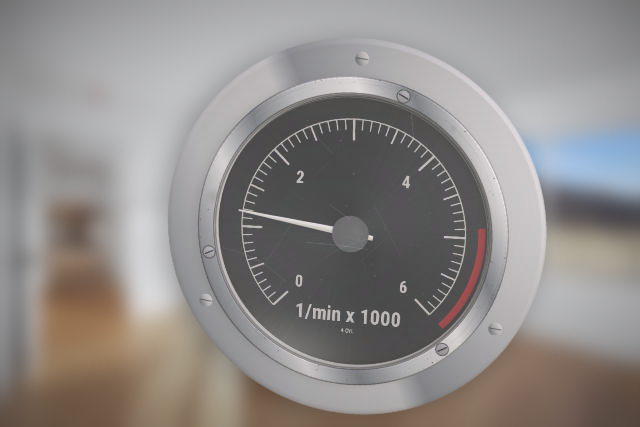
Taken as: value=1200 unit=rpm
